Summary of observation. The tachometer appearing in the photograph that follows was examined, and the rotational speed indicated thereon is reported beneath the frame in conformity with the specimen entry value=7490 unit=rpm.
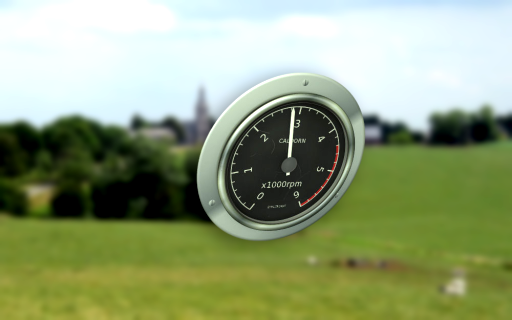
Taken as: value=2800 unit=rpm
